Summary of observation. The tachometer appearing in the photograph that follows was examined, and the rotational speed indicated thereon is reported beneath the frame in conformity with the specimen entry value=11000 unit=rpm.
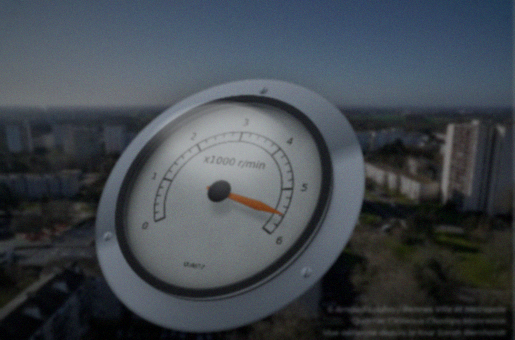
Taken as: value=5600 unit=rpm
